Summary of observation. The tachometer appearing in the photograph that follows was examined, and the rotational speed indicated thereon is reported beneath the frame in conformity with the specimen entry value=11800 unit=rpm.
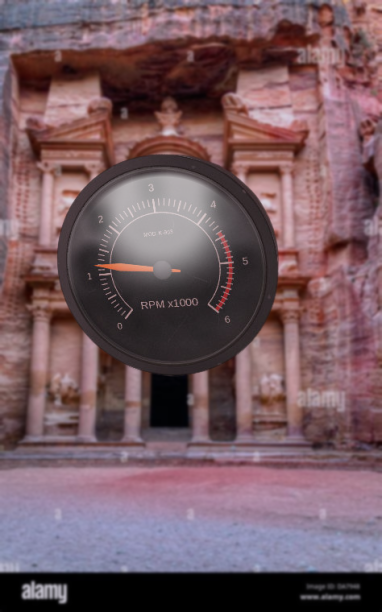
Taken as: value=1200 unit=rpm
